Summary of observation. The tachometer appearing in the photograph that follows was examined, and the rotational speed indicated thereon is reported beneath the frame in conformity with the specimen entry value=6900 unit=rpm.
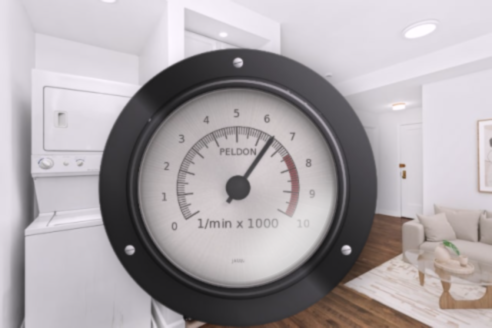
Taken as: value=6500 unit=rpm
